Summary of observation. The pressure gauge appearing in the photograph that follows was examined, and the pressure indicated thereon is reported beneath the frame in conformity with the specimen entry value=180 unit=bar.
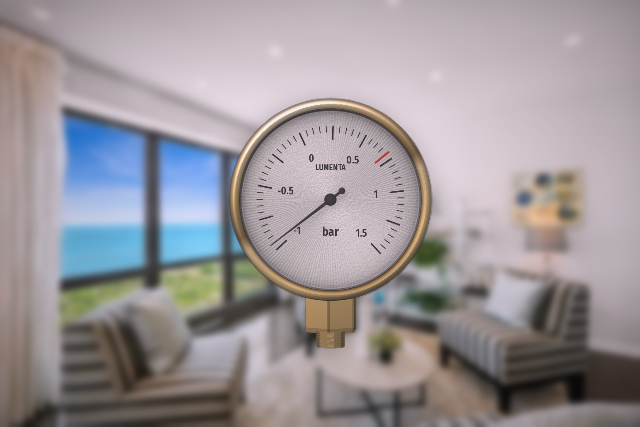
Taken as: value=-0.95 unit=bar
